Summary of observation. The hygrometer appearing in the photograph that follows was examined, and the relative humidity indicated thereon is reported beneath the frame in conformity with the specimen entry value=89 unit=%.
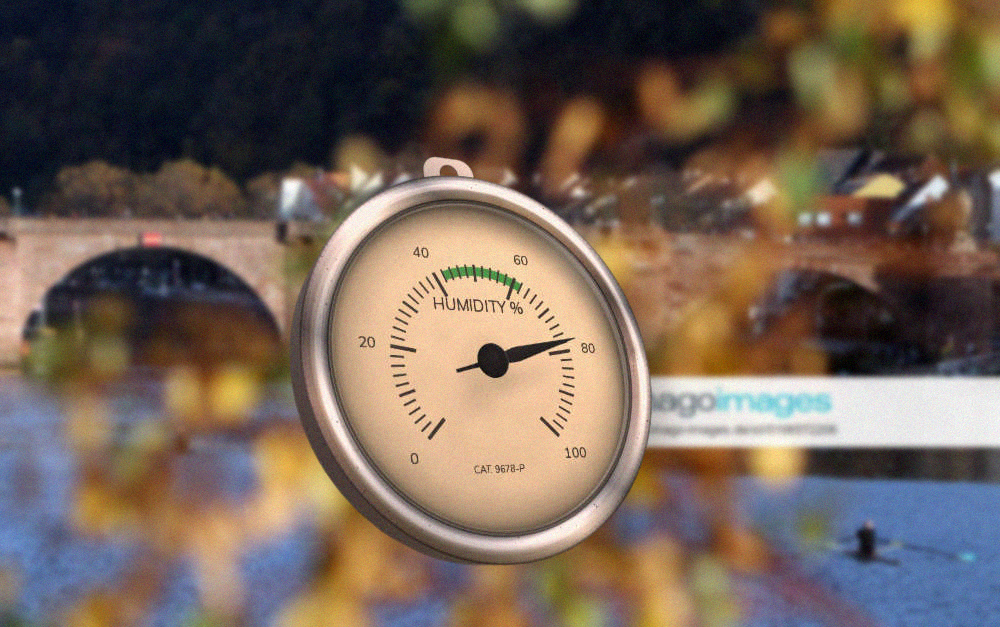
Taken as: value=78 unit=%
